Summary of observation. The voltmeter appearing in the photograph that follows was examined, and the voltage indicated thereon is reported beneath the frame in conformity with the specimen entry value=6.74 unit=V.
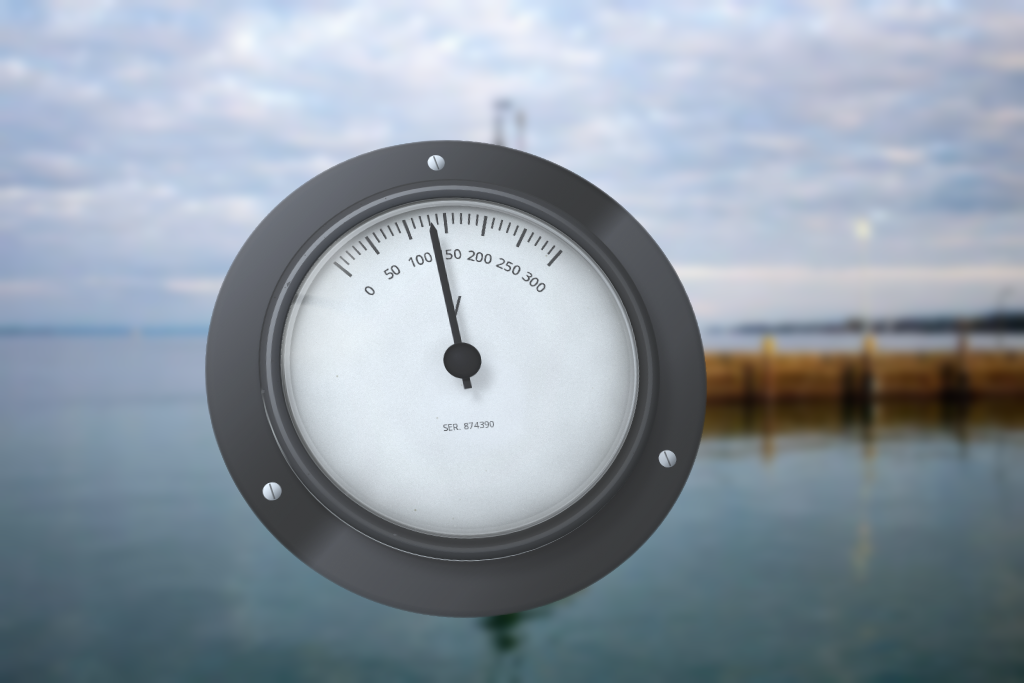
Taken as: value=130 unit=V
